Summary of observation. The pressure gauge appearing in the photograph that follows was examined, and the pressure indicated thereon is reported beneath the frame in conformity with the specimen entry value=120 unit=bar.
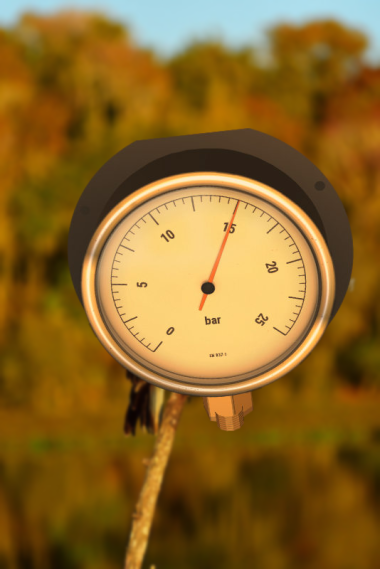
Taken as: value=15 unit=bar
